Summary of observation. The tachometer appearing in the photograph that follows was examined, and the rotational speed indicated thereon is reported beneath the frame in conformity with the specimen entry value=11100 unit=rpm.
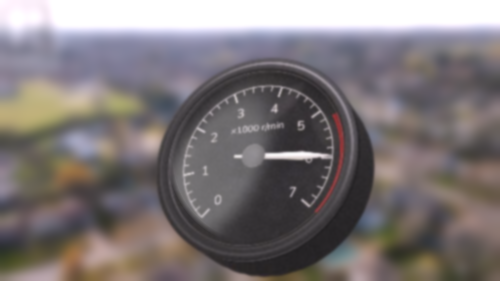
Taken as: value=6000 unit=rpm
